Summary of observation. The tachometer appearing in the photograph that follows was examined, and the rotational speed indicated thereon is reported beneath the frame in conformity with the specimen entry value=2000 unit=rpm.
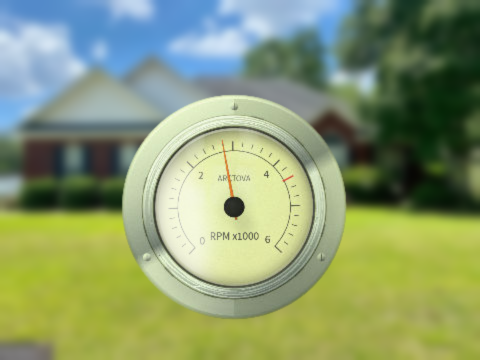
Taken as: value=2800 unit=rpm
